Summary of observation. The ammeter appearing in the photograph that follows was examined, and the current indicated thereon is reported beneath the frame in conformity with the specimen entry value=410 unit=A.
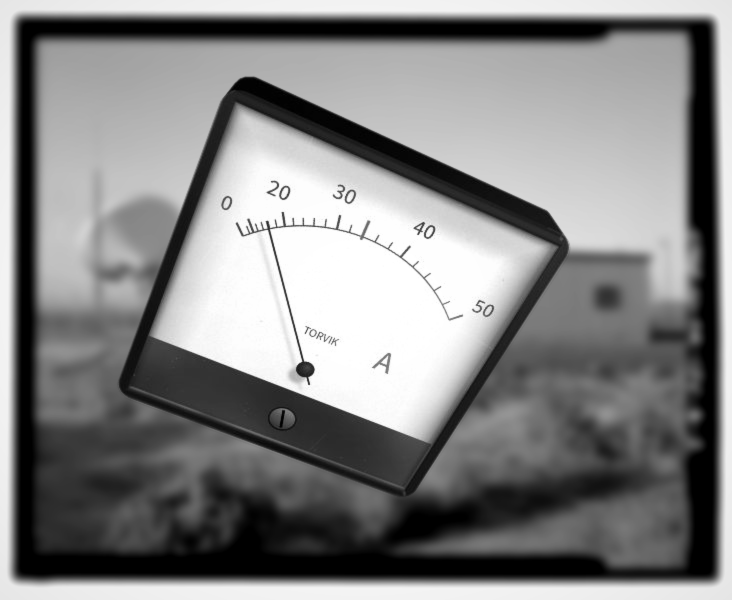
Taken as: value=16 unit=A
